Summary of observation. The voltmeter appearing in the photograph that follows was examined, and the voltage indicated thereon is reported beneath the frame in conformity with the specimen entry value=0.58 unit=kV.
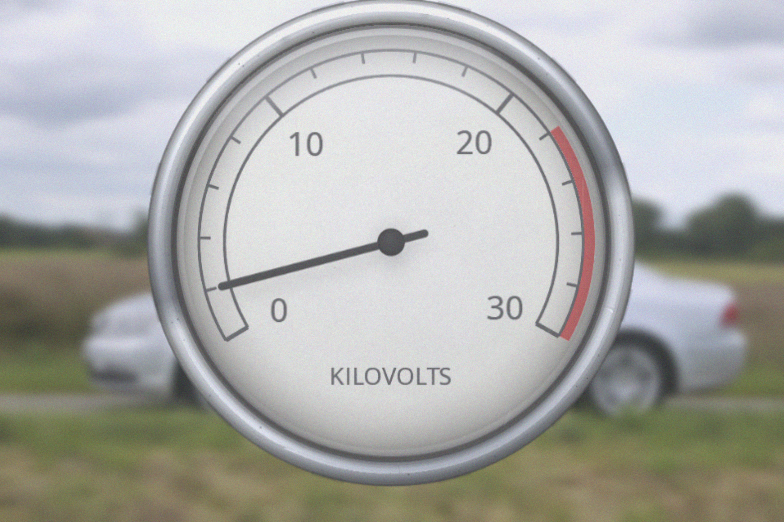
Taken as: value=2 unit=kV
